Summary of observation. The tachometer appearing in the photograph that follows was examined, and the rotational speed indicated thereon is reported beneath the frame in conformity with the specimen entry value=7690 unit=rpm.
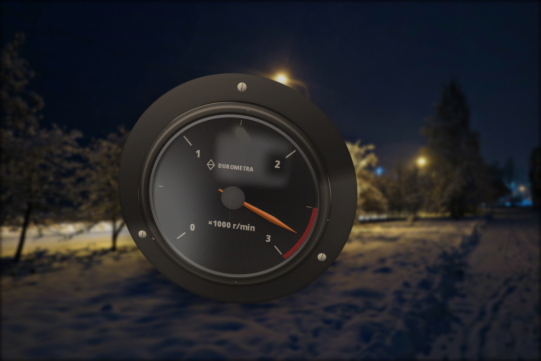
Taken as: value=2750 unit=rpm
